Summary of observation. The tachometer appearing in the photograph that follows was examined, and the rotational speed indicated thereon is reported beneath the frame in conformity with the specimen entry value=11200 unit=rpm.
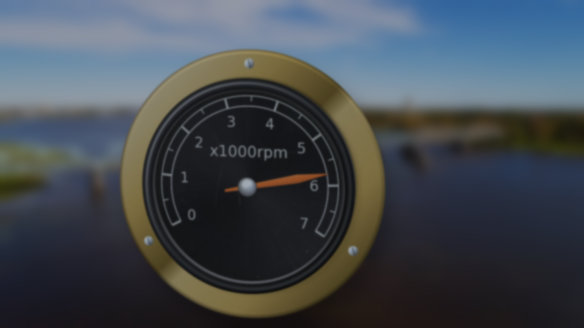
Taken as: value=5750 unit=rpm
